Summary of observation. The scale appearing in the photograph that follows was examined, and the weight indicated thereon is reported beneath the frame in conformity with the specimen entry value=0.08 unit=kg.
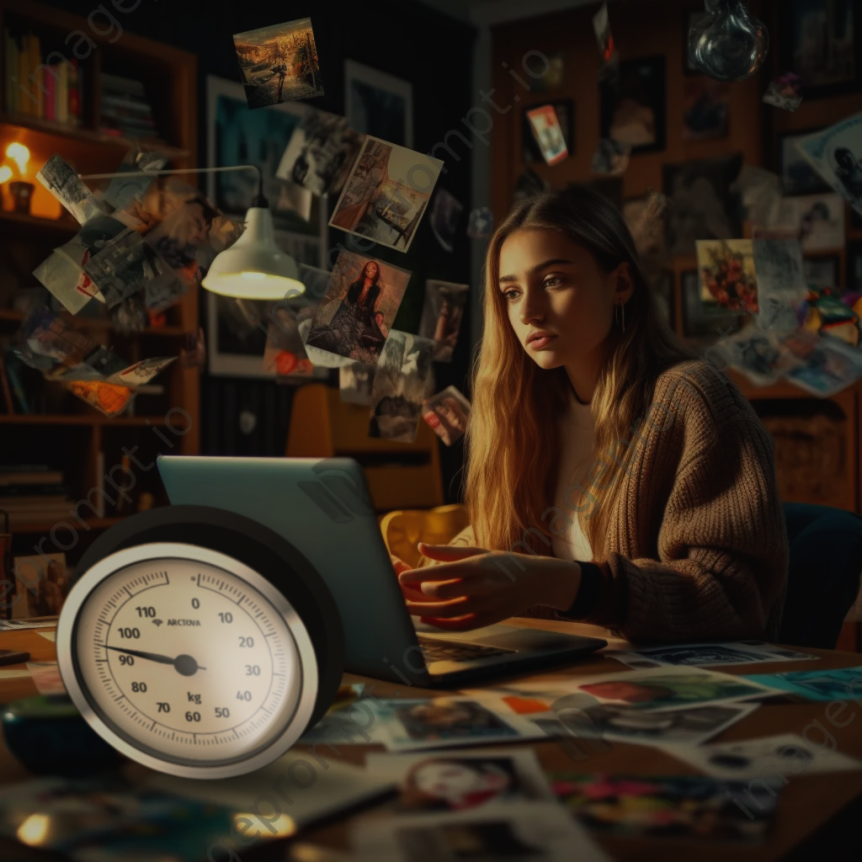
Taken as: value=95 unit=kg
